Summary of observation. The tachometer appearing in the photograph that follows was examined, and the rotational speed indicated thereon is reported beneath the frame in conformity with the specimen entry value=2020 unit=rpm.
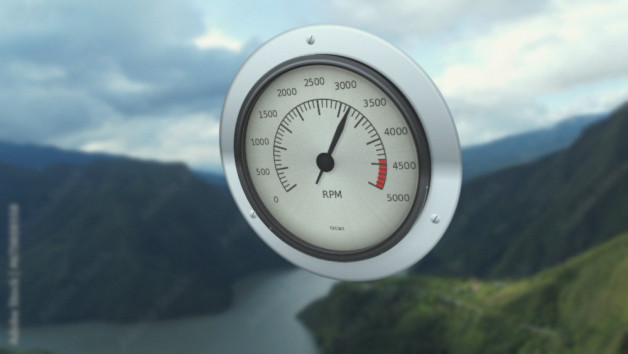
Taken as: value=3200 unit=rpm
